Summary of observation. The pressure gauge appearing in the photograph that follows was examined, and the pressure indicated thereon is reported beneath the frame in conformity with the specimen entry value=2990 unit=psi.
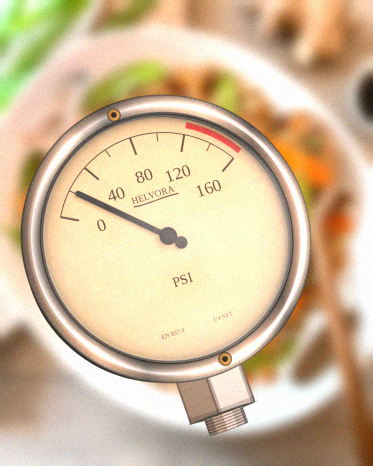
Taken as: value=20 unit=psi
